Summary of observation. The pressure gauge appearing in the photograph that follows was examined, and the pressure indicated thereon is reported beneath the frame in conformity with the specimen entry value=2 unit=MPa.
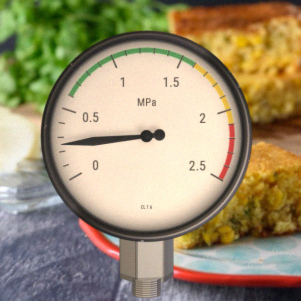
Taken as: value=0.25 unit=MPa
